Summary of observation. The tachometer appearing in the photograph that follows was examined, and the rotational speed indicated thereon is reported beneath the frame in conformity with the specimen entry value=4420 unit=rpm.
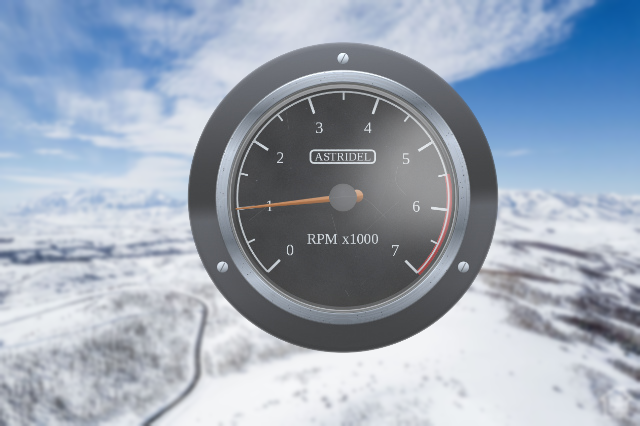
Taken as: value=1000 unit=rpm
